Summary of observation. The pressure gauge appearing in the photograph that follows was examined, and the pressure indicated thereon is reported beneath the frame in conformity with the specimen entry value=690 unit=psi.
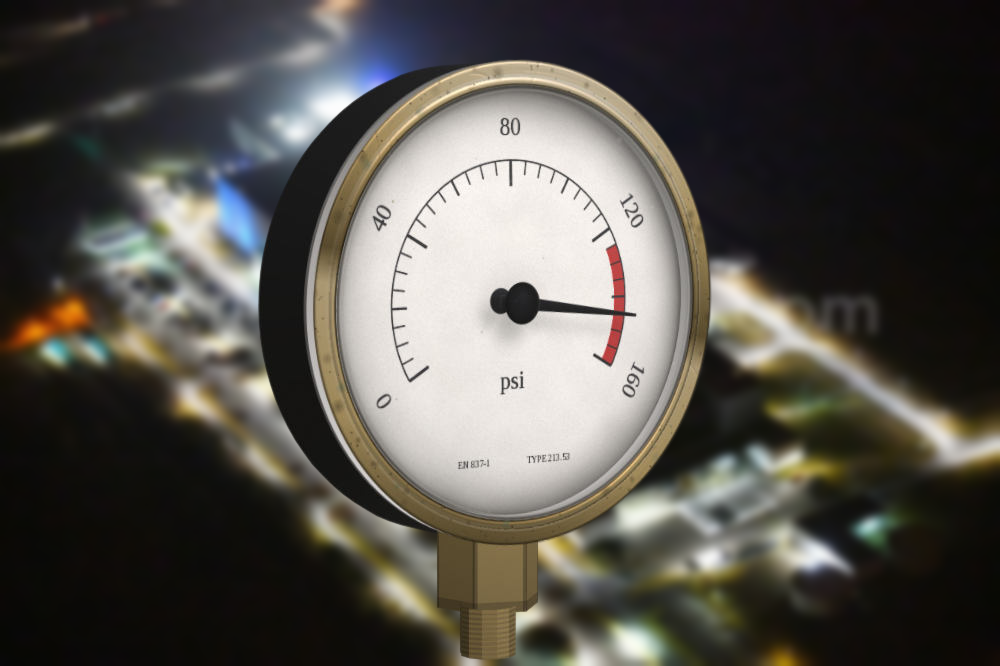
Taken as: value=145 unit=psi
